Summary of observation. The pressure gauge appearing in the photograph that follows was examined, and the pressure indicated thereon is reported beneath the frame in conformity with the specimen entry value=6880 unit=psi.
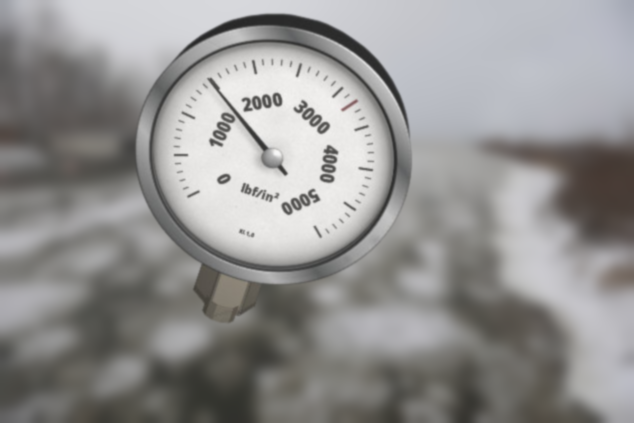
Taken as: value=1500 unit=psi
